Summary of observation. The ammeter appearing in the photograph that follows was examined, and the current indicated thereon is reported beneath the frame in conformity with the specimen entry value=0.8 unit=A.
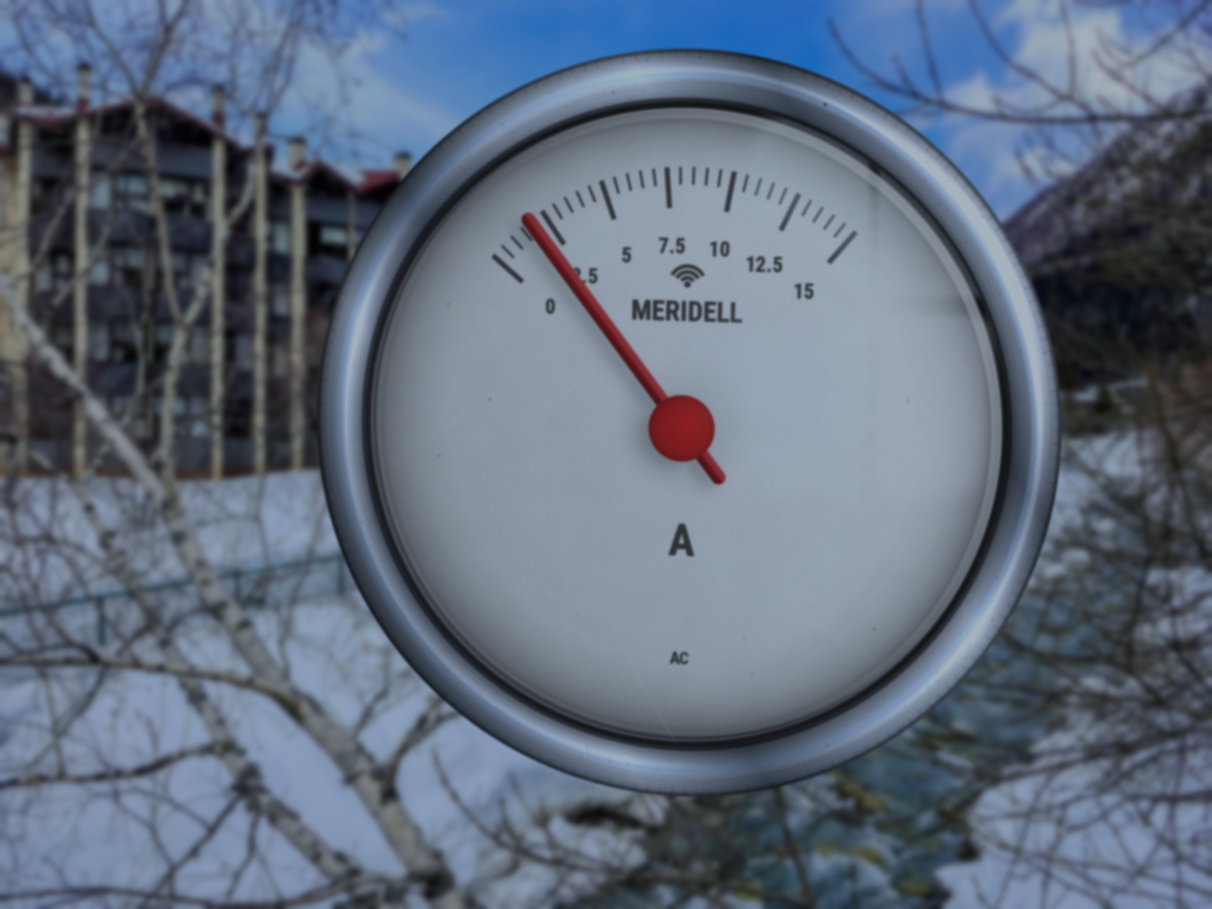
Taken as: value=2 unit=A
